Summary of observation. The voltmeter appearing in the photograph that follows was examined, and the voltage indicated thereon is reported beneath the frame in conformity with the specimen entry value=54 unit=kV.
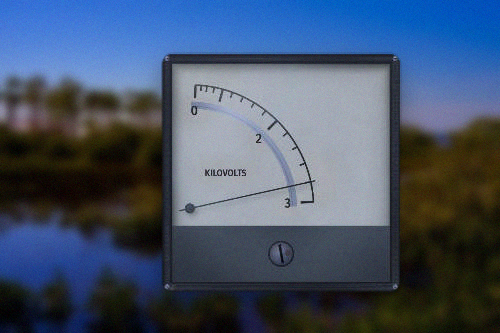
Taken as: value=2.8 unit=kV
